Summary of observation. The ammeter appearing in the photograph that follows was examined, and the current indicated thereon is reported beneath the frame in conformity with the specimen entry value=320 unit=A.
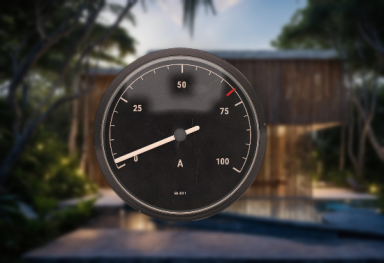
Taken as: value=2.5 unit=A
